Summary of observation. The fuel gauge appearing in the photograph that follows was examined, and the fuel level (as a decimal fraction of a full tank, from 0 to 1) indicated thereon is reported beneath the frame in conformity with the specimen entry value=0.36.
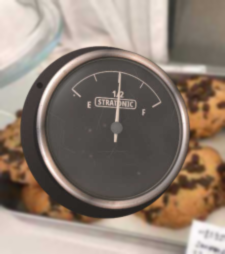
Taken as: value=0.5
